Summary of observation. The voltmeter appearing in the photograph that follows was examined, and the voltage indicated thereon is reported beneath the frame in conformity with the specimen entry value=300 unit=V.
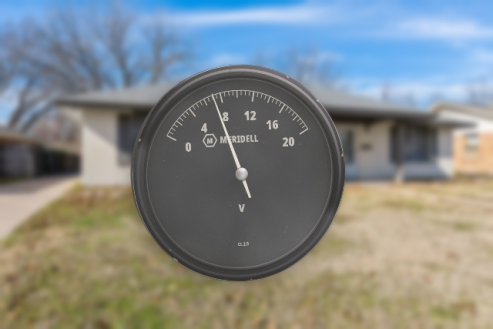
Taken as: value=7 unit=V
